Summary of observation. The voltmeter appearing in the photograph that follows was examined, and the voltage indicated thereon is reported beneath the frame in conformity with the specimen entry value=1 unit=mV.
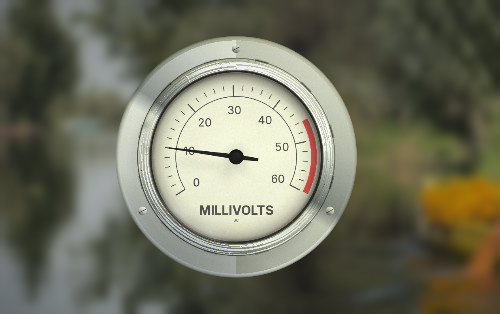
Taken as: value=10 unit=mV
